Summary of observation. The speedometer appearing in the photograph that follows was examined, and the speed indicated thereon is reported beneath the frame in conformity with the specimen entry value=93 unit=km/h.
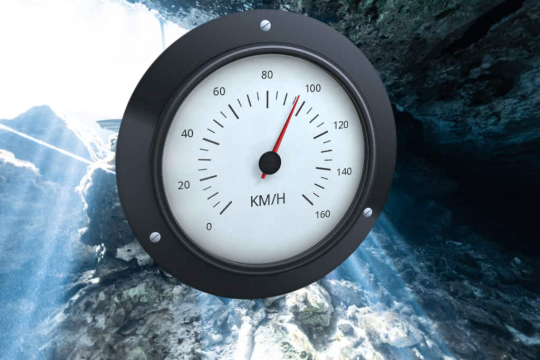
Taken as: value=95 unit=km/h
